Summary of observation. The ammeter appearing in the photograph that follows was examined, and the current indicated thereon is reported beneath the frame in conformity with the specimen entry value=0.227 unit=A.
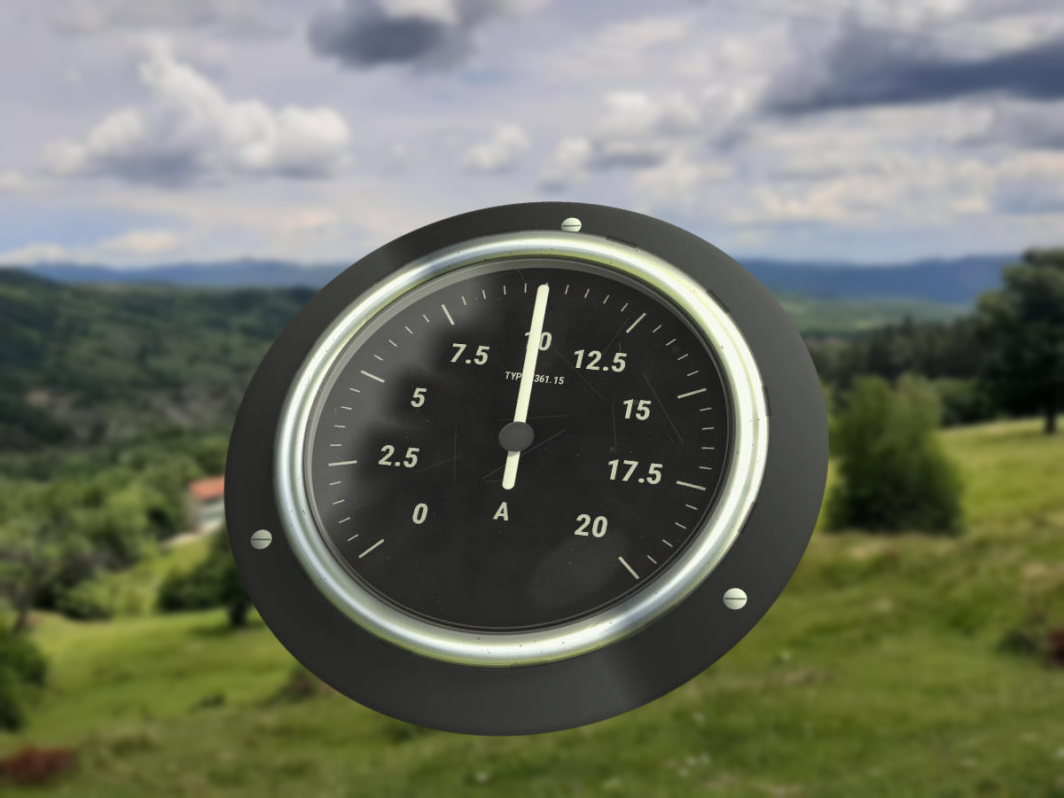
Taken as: value=10 unit=A
